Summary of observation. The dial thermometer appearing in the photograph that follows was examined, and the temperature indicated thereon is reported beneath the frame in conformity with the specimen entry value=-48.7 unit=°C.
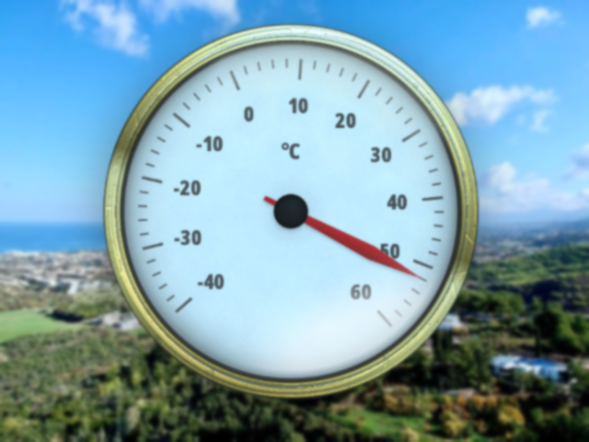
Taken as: value=52 unit=°C
